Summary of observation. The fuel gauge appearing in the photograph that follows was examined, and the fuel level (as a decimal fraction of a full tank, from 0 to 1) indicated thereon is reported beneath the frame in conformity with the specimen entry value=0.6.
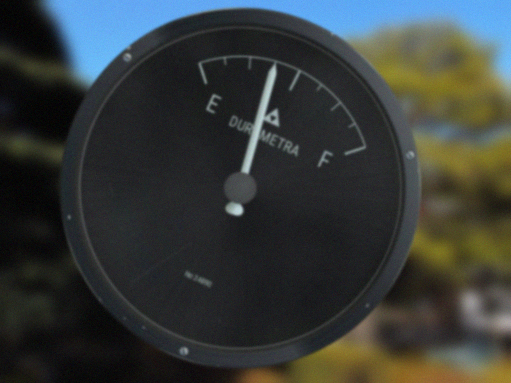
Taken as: value=0.375
